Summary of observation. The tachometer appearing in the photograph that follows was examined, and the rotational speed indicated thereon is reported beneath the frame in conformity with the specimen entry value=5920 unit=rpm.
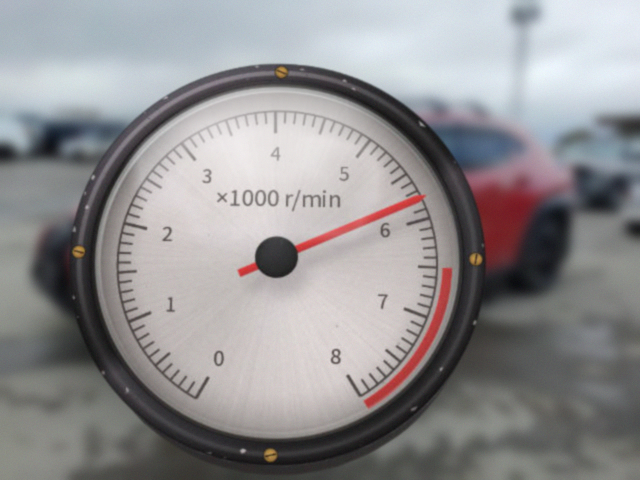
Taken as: value=5800 unit=rpm
